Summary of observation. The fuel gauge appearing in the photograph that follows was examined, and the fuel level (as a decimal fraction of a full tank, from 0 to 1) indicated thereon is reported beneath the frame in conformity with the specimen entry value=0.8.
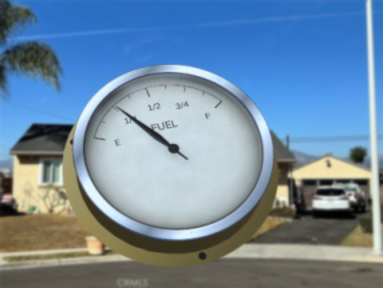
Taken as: value=0.25
